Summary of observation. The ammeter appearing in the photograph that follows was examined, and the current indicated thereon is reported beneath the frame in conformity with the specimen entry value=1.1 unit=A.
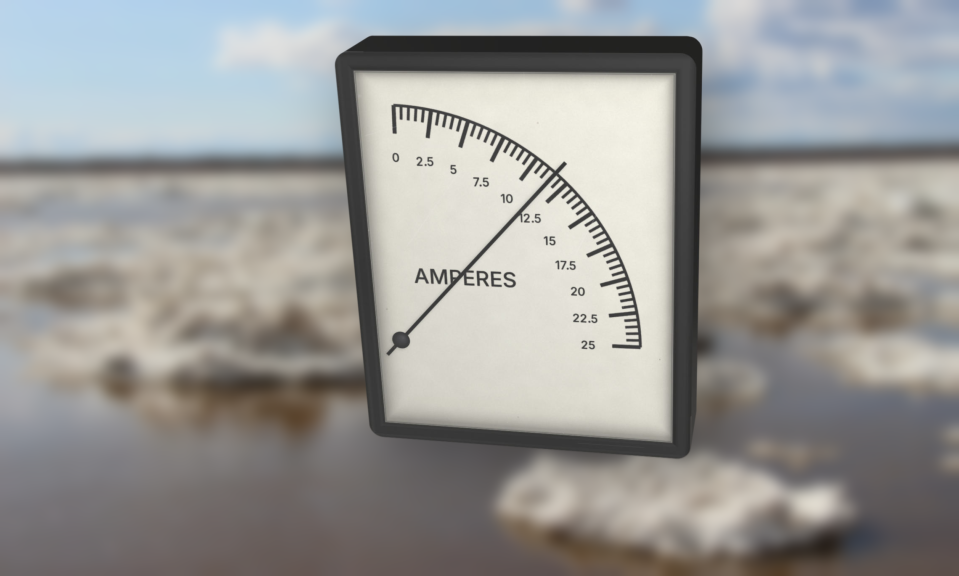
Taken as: value=11.5 unit=A
